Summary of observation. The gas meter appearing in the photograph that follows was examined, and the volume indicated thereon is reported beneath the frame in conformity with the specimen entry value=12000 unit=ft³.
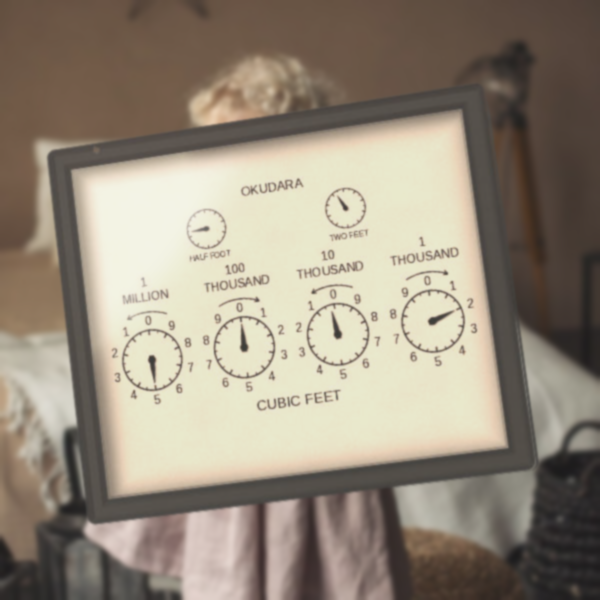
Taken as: value=500200 unit=ft³
